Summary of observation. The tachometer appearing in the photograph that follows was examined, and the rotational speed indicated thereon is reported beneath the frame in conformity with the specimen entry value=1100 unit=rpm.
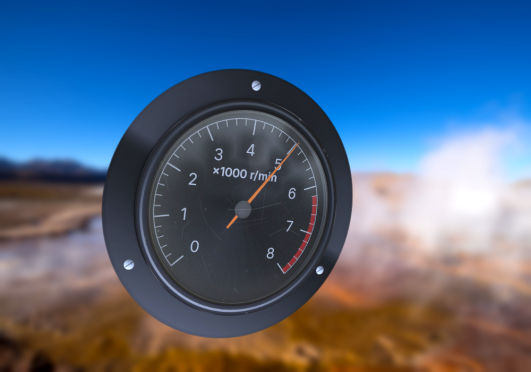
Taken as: value=5000 unit=rpm
